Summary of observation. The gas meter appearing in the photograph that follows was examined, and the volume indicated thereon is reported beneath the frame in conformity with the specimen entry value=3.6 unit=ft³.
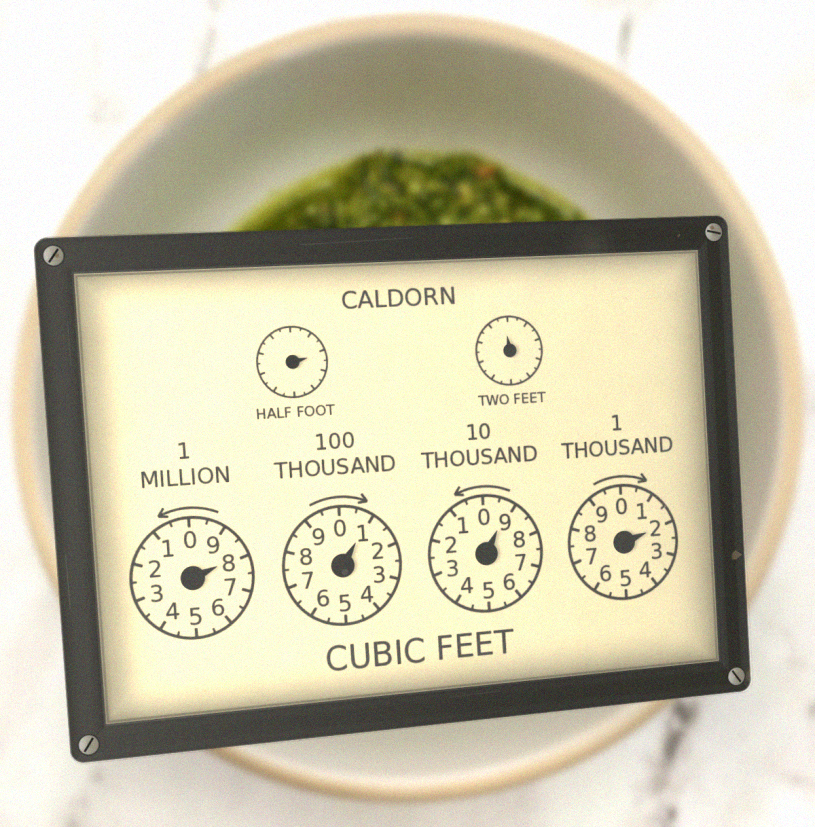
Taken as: value=809200 unit=ft³
